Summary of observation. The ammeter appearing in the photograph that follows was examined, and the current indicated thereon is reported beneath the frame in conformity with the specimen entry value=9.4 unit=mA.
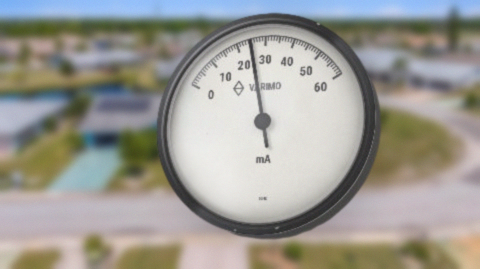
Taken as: value=25 unit=mA
